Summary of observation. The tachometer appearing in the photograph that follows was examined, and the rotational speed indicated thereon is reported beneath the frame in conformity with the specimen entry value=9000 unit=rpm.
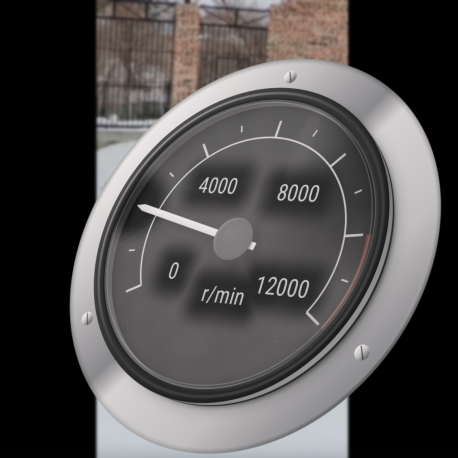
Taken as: value=2000 unit=rpm
